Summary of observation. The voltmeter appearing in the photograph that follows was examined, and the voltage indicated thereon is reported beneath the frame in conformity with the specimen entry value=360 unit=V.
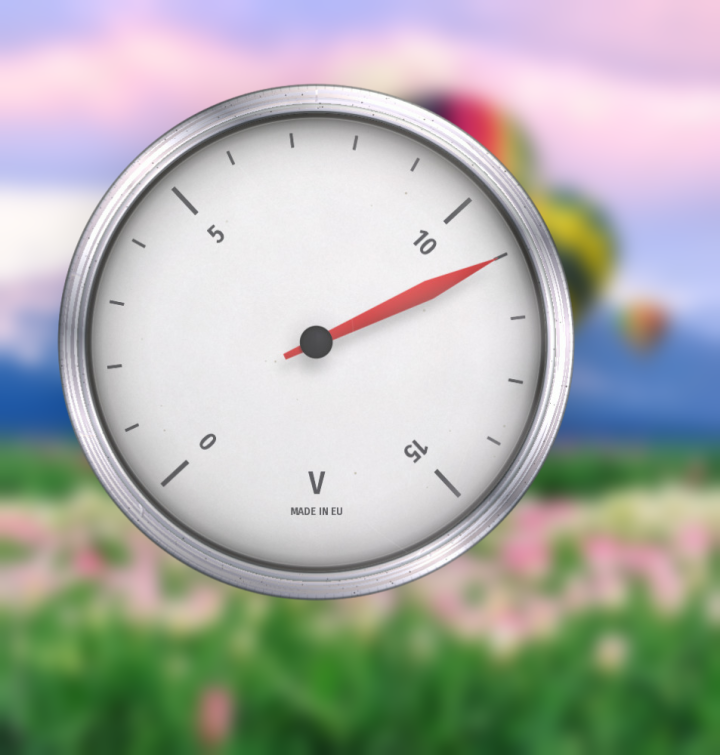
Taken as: value=11 unit=V
